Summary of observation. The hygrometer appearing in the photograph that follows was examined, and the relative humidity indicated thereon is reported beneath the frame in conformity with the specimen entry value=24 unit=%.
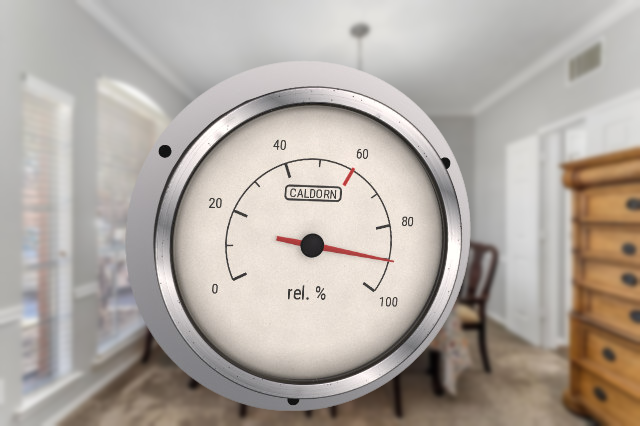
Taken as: value=90 unit=%
